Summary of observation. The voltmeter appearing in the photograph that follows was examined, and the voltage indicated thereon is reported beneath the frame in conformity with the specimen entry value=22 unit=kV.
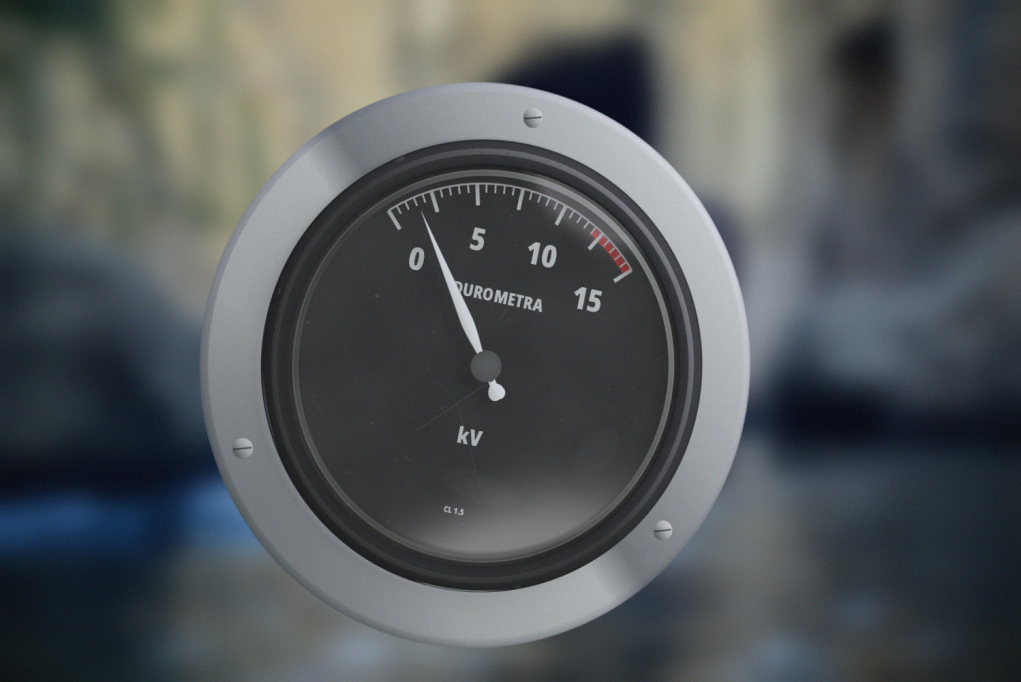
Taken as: value=1.5 unit=kV
